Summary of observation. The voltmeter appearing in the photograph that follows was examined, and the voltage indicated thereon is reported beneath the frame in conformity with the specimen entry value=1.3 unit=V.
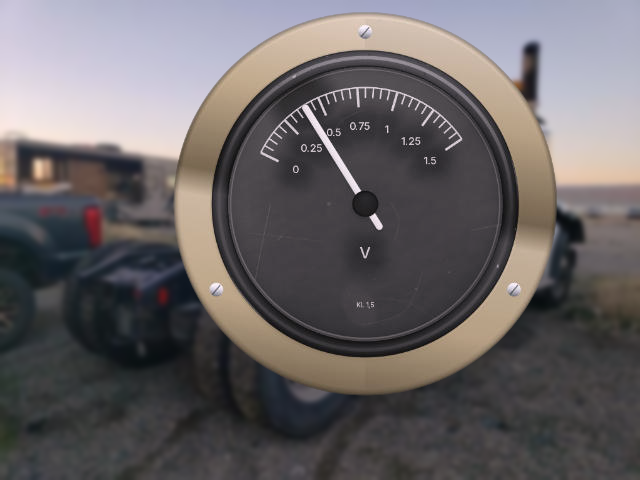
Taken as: value=0.4 unit=V
